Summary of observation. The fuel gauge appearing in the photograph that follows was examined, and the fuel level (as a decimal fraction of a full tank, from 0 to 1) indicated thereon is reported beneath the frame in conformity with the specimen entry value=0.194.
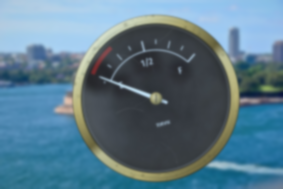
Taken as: value=0
